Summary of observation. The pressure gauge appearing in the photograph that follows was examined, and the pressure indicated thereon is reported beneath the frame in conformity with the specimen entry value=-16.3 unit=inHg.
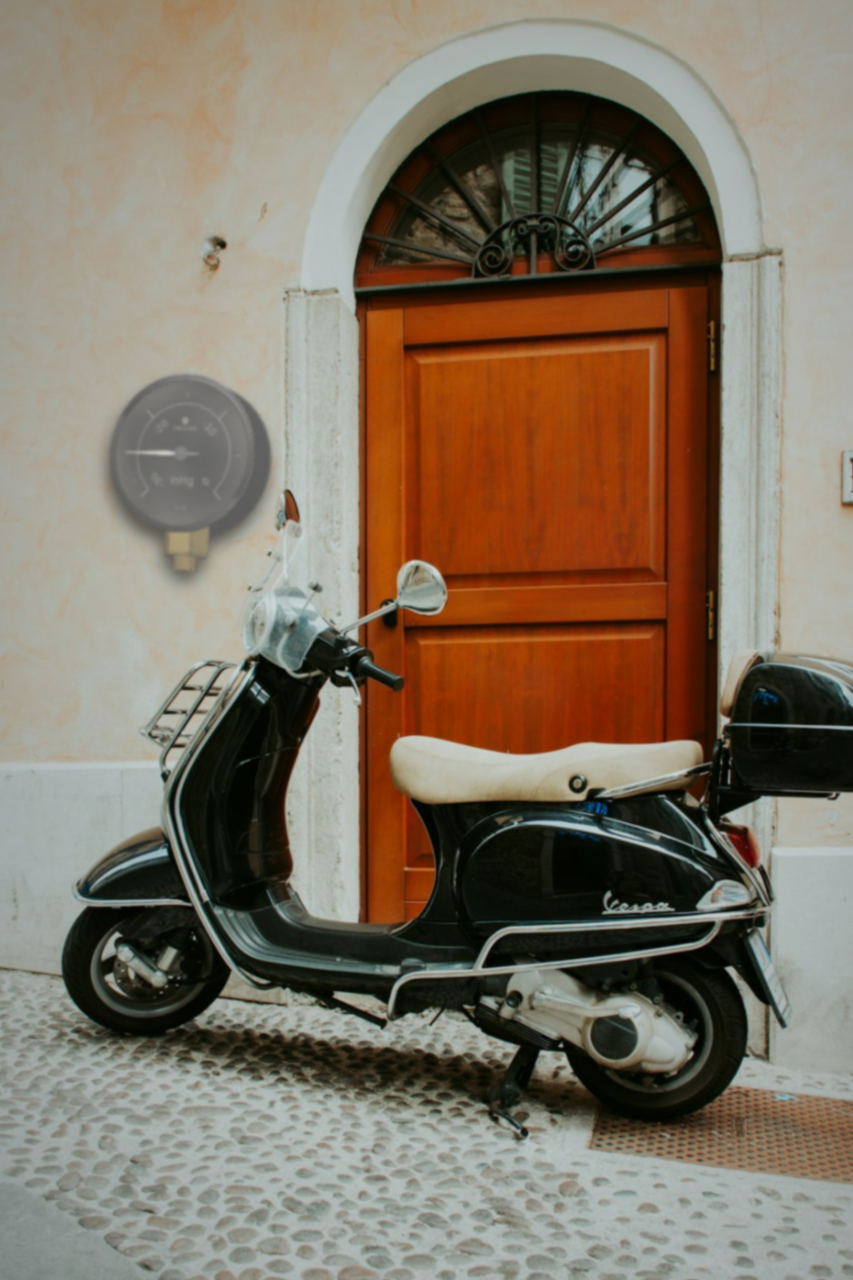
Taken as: value=-25 unit=inHg
